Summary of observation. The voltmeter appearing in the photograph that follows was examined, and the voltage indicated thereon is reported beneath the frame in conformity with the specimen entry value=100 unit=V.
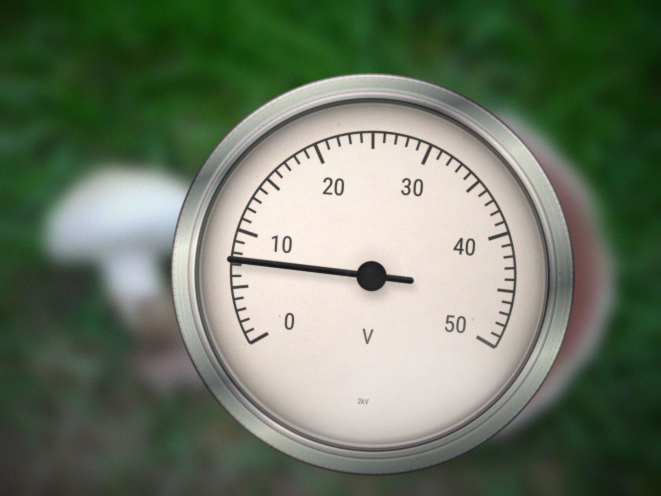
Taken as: value=7.5 unit=V
